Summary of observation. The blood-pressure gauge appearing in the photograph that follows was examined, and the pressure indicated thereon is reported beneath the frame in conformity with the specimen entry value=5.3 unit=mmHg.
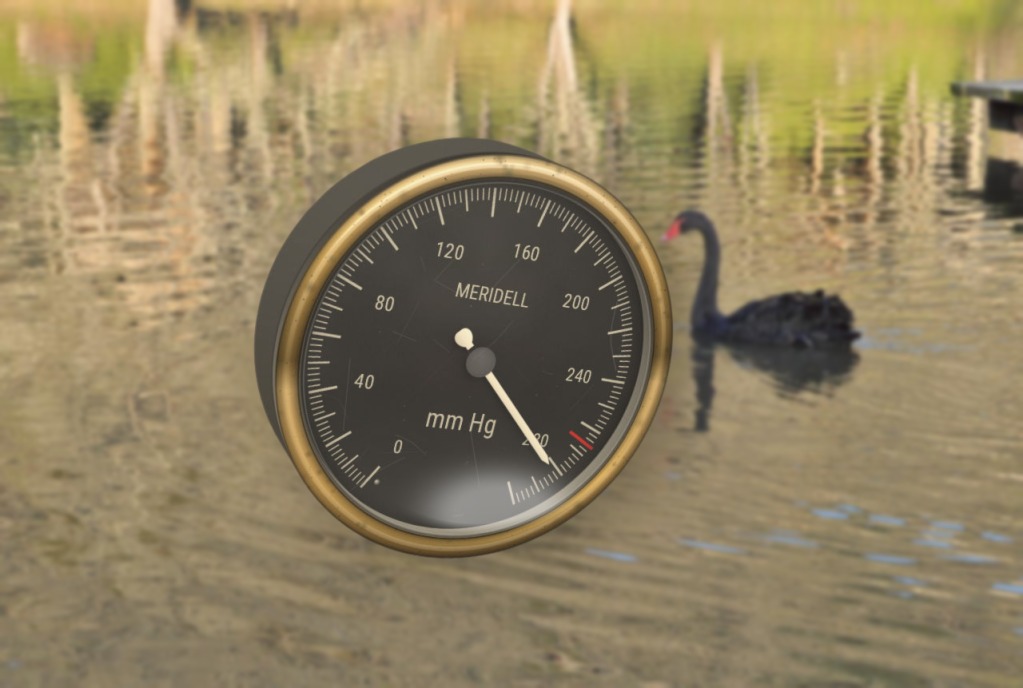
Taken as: value=282 unit=mmHg
